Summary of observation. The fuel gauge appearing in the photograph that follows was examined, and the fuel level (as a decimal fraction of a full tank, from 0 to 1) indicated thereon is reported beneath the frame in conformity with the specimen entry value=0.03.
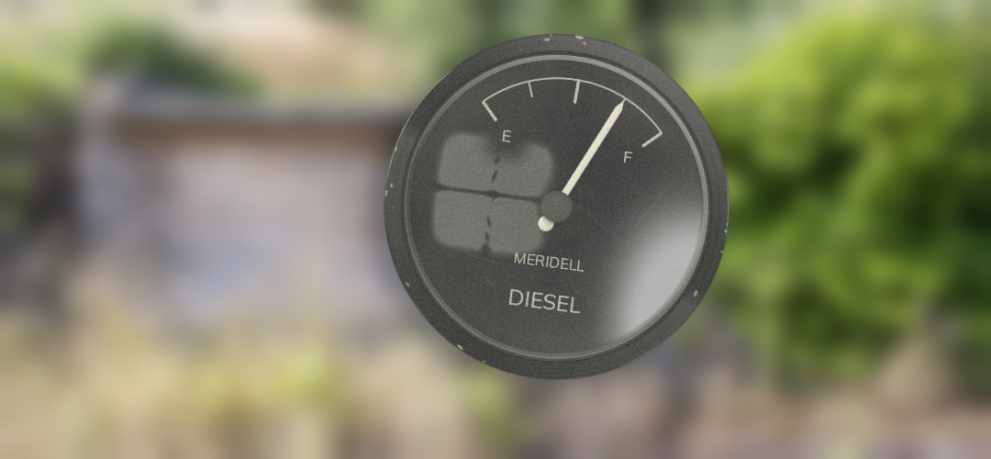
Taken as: value=0.75
